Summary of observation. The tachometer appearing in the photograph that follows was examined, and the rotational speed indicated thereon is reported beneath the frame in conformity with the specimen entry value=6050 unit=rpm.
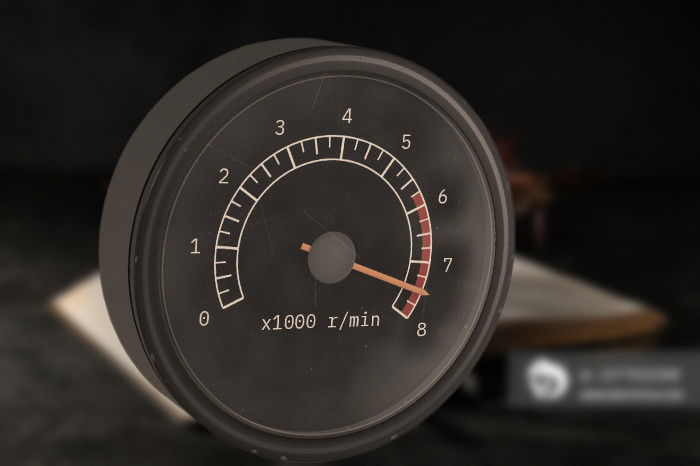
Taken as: value=7500 unit=rpm
